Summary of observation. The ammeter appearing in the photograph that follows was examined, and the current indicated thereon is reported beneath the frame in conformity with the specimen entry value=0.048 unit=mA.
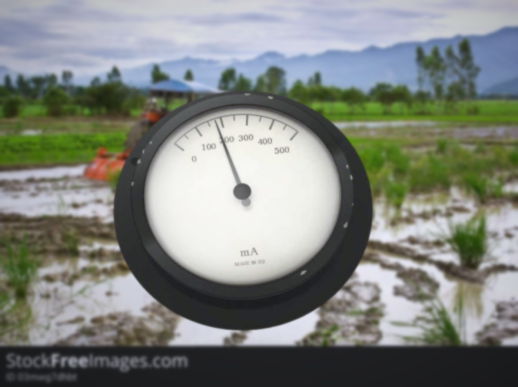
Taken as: value=175 unit=mA
